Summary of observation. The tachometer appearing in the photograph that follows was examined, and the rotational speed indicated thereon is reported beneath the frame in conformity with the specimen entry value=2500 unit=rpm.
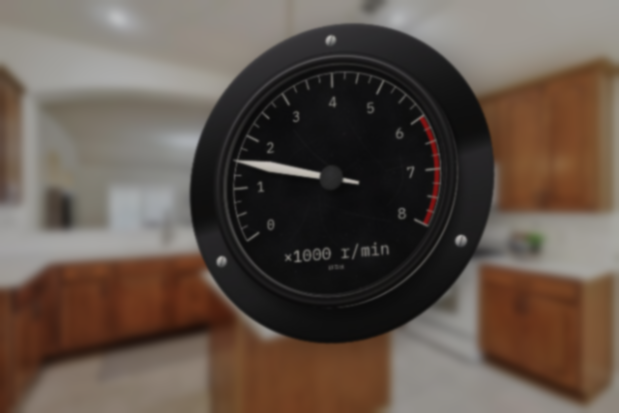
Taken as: value=1500 unit=rpm
